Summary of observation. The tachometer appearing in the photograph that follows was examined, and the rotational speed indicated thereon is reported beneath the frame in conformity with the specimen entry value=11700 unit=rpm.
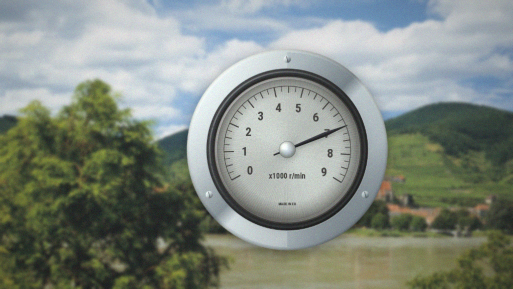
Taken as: value=7000 unit=rpm
